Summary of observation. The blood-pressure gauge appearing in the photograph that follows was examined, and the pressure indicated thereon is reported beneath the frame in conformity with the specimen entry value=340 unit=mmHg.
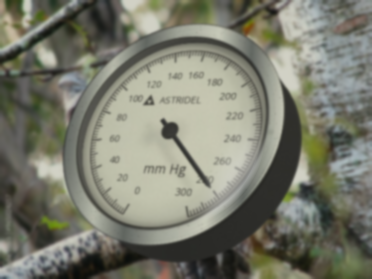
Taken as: value=280 unit=mmHg
